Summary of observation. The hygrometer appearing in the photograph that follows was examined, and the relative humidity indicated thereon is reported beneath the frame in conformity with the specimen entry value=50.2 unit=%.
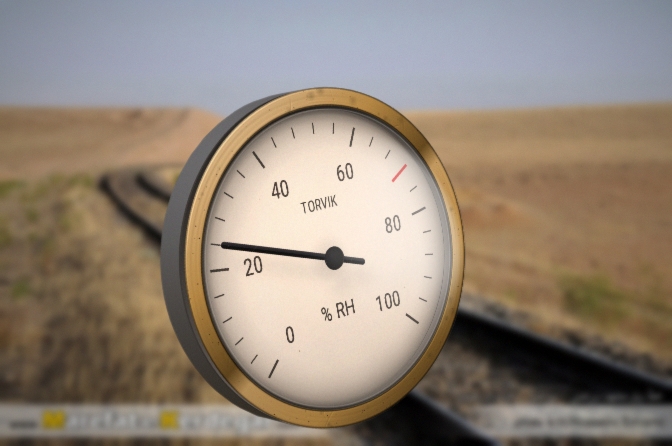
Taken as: value=24 unit=%
